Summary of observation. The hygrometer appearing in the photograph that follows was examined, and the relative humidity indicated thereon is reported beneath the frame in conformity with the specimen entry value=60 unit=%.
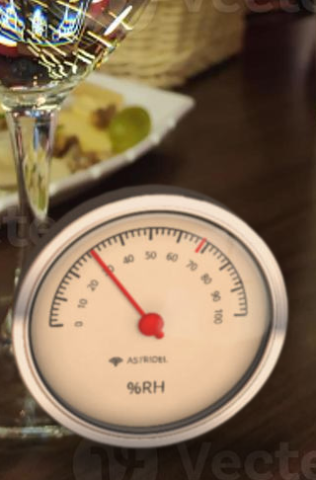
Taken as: value=30 unit=%
